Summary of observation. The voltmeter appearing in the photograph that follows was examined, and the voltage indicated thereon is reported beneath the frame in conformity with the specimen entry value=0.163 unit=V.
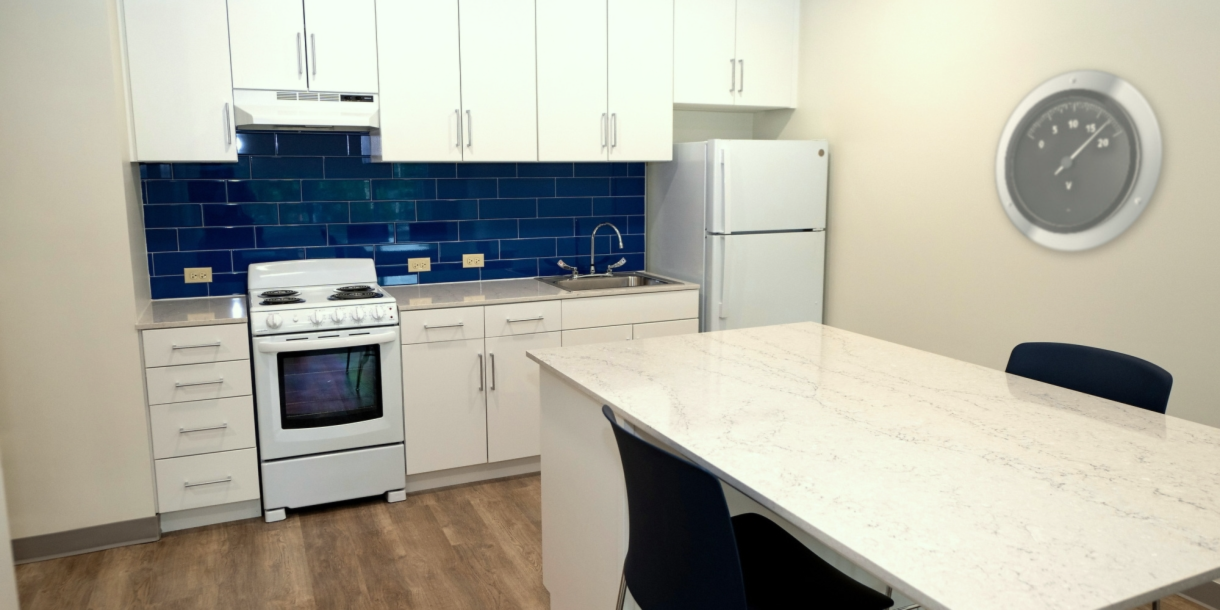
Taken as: value=17.5 unit=V
